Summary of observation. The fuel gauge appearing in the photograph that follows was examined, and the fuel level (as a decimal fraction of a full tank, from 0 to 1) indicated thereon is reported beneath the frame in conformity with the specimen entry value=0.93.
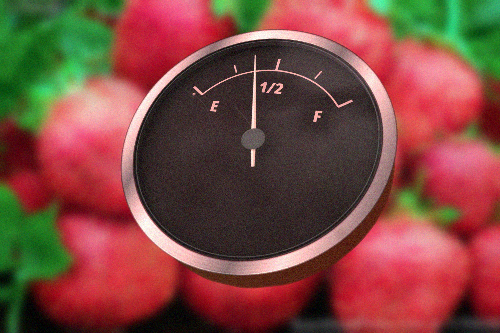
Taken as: value=0.375
